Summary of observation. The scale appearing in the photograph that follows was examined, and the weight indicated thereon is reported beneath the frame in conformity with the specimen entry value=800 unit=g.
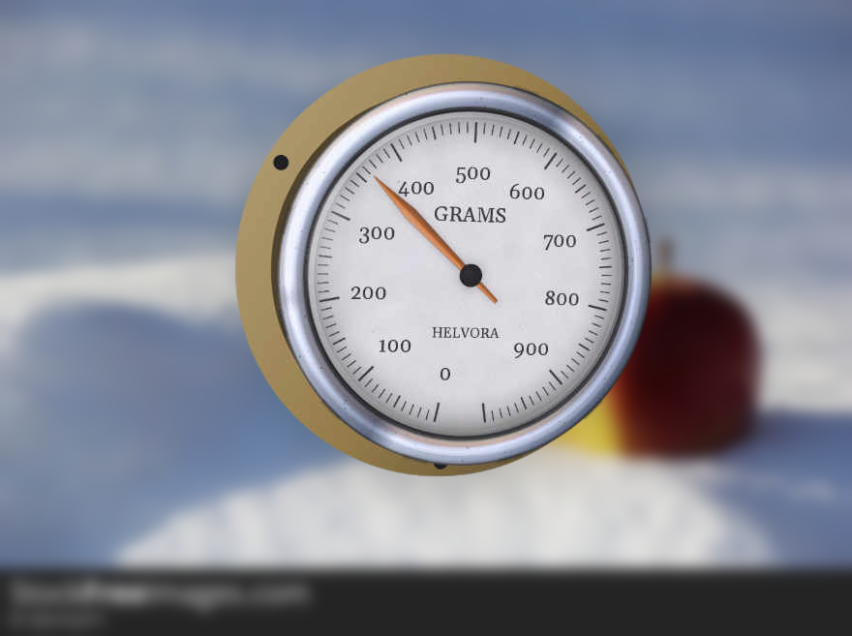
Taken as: value=360 unit=g
